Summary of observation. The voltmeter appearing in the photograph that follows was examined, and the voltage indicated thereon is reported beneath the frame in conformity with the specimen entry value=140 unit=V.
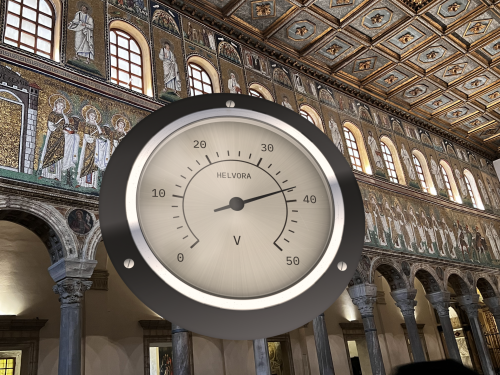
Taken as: value=38 unit=V
